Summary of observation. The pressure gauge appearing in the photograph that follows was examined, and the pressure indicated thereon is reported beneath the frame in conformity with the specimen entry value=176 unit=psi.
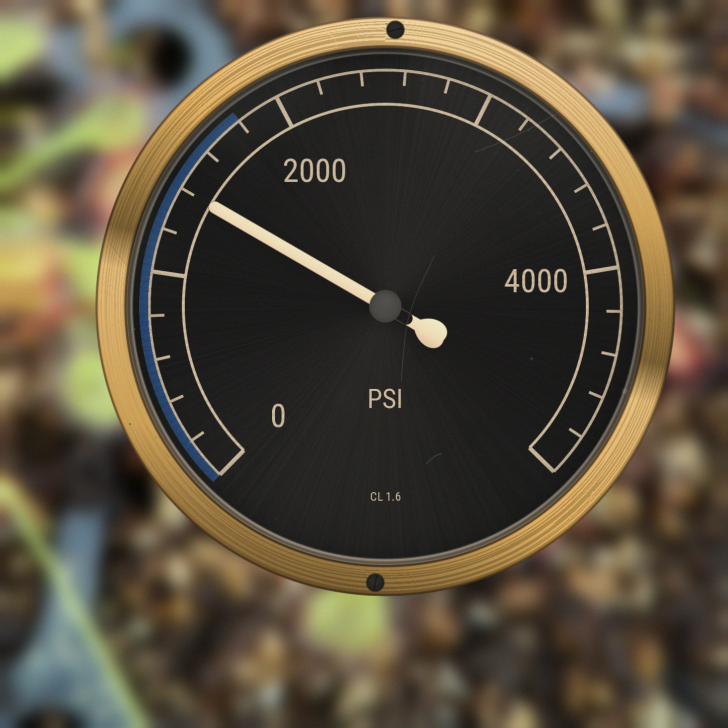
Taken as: value=1400 unit=psi
